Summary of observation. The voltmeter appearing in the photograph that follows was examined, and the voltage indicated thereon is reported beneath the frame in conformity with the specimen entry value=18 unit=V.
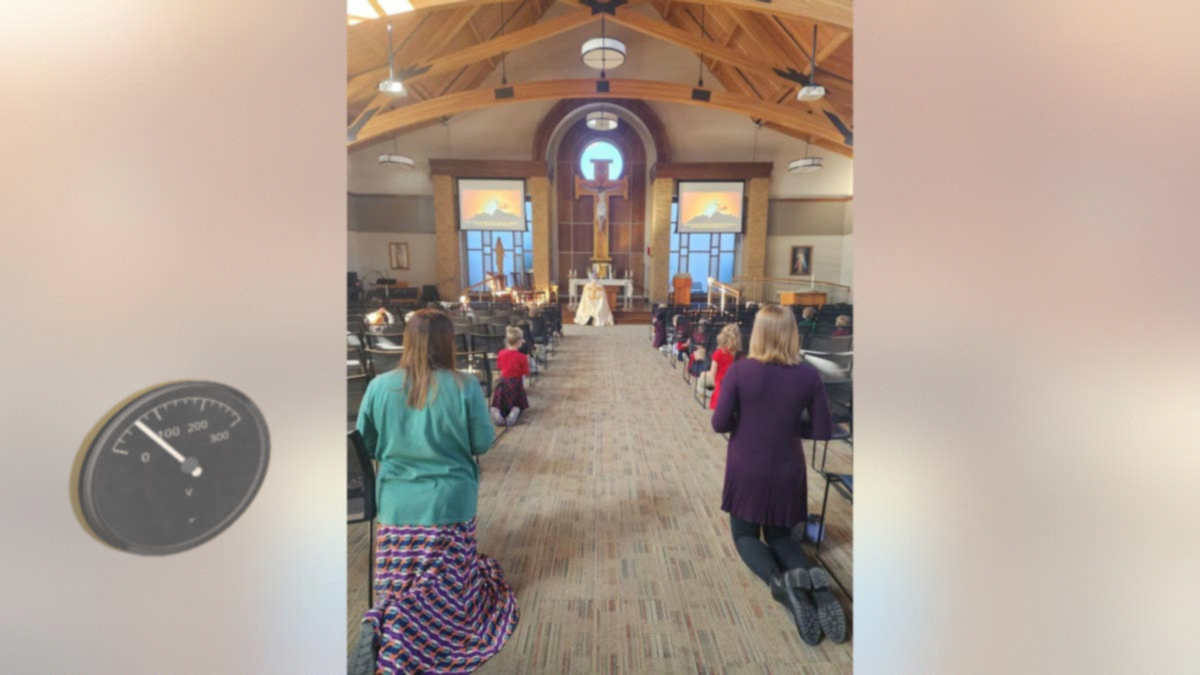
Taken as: value=60 unit=V
